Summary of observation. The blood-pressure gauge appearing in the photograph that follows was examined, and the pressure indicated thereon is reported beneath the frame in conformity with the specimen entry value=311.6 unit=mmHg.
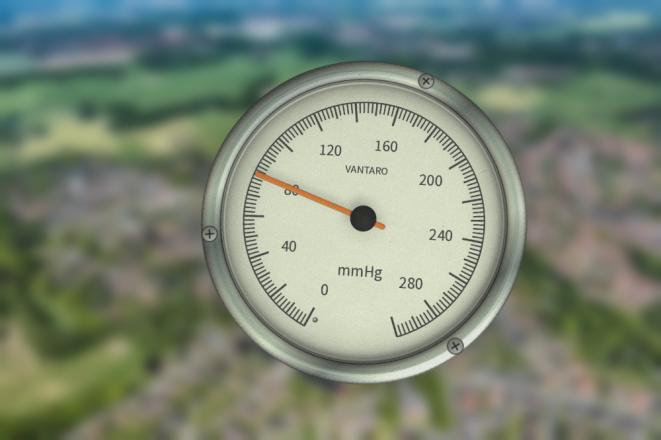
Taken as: value=80 unit=mmHg
